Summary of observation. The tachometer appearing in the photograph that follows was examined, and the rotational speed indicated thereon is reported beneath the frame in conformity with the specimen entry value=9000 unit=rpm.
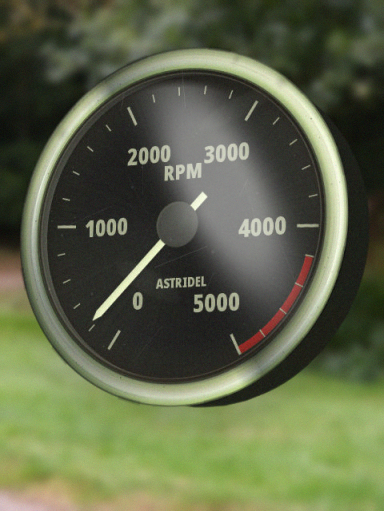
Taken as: value=200 unit=rpm
